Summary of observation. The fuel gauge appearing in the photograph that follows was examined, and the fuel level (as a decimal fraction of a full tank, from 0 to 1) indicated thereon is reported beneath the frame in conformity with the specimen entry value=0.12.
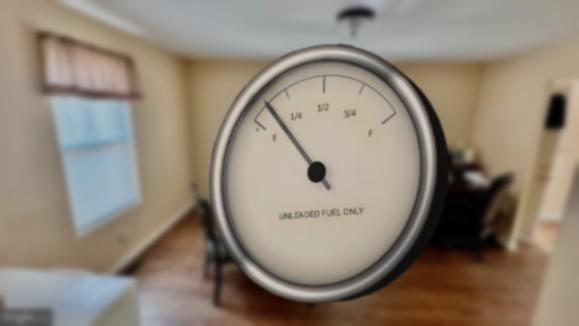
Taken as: value=0.125
